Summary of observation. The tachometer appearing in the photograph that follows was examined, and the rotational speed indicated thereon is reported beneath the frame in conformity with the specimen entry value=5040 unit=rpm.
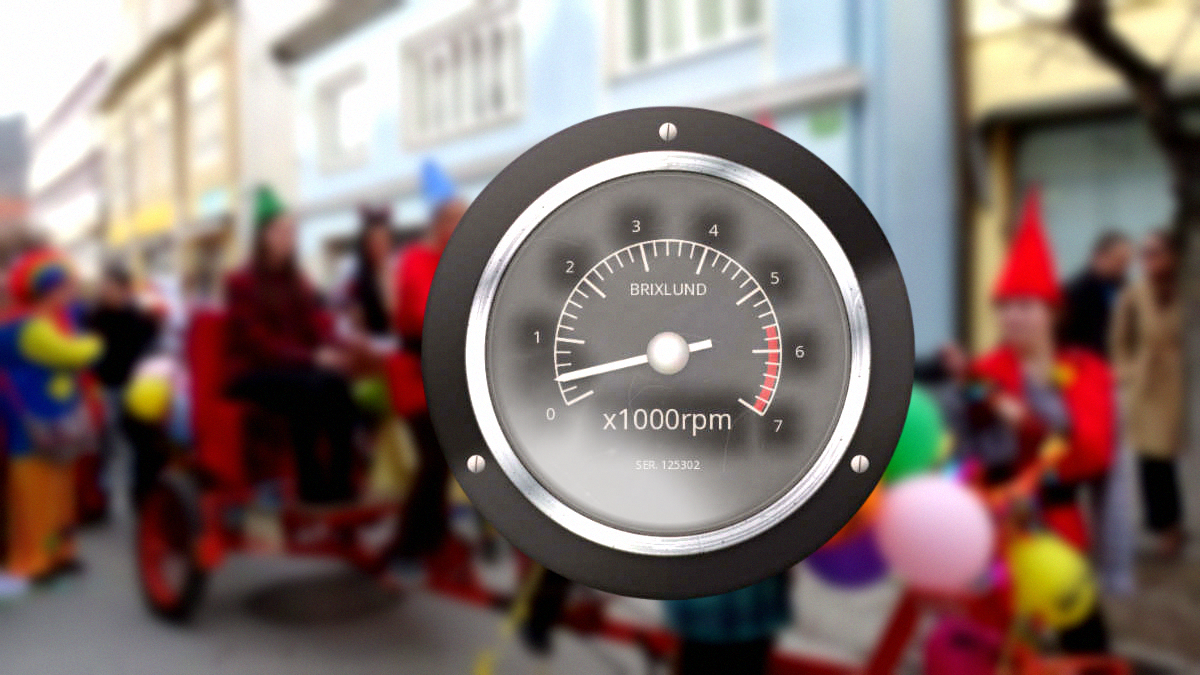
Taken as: value=400 unit=rpm
